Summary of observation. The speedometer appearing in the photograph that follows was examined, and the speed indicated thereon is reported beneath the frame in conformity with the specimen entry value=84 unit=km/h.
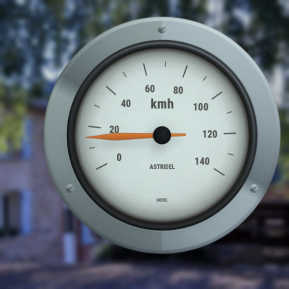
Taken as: value=15 unit=km/h
